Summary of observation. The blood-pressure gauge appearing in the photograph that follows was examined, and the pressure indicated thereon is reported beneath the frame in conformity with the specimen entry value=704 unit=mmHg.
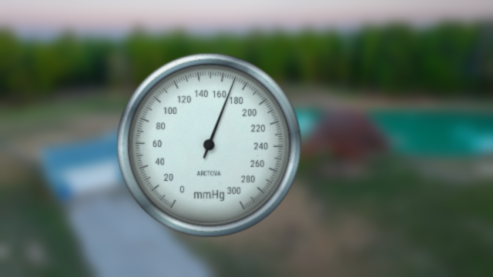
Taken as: value=170 unit=mmHg
